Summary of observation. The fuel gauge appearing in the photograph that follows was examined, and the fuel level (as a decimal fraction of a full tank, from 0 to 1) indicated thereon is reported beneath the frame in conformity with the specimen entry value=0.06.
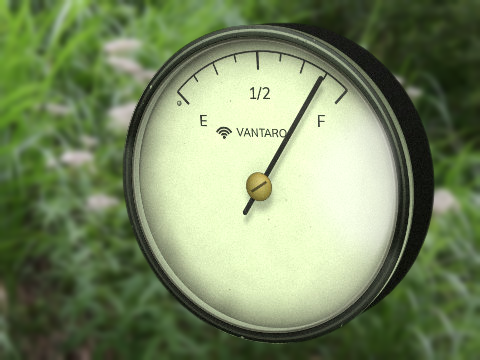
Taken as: value=0.875
